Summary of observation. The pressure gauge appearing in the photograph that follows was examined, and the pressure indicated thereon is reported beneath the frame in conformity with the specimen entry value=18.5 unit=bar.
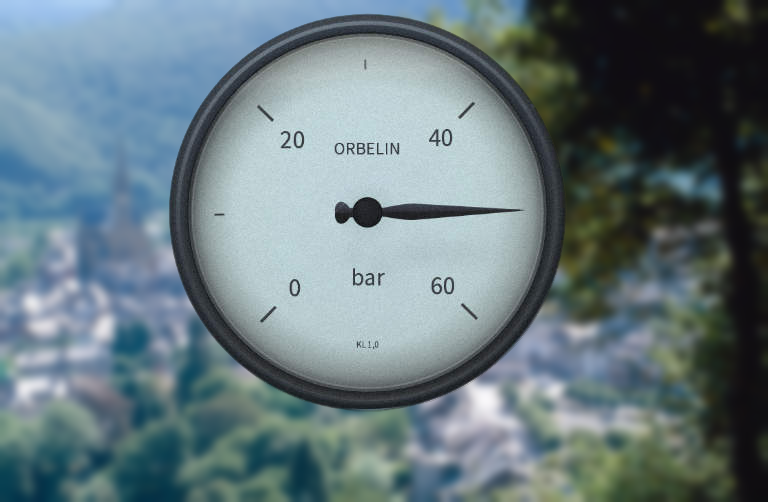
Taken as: value=50 unit=bar
